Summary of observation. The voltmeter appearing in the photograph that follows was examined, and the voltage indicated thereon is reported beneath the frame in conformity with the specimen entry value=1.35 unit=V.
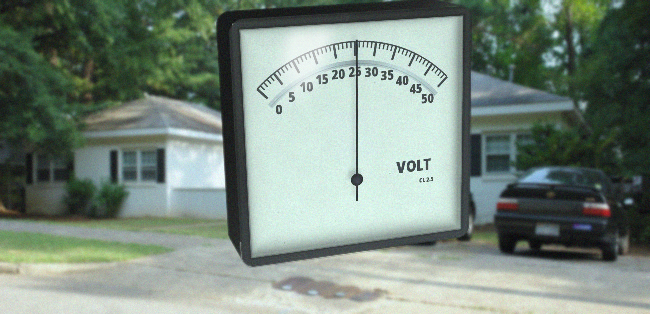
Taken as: value=25 unit=V
